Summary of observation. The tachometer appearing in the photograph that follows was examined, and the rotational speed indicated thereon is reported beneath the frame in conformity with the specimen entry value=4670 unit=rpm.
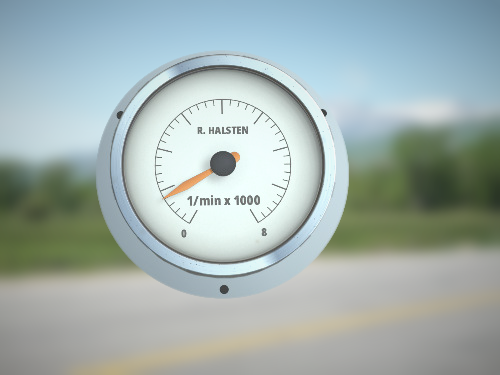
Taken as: value=800 unit=rpm
